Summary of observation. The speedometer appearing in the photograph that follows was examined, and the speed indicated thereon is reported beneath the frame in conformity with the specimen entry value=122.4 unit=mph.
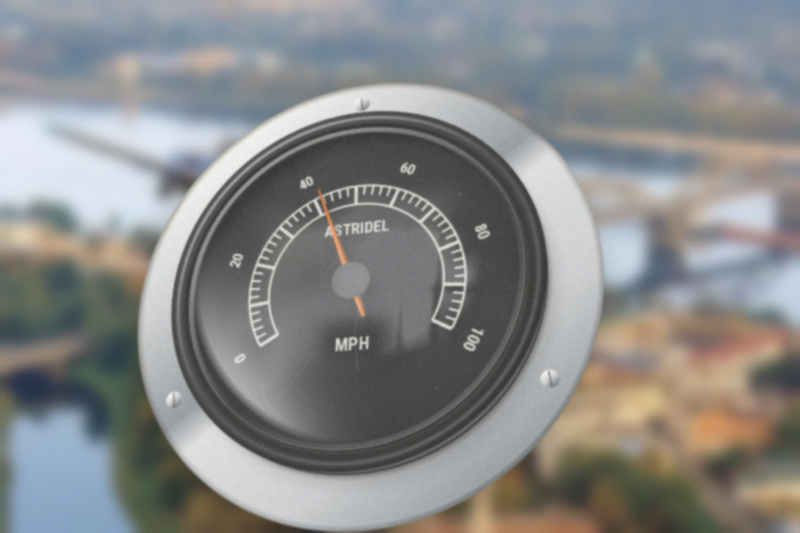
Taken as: value=42 unit=mph
